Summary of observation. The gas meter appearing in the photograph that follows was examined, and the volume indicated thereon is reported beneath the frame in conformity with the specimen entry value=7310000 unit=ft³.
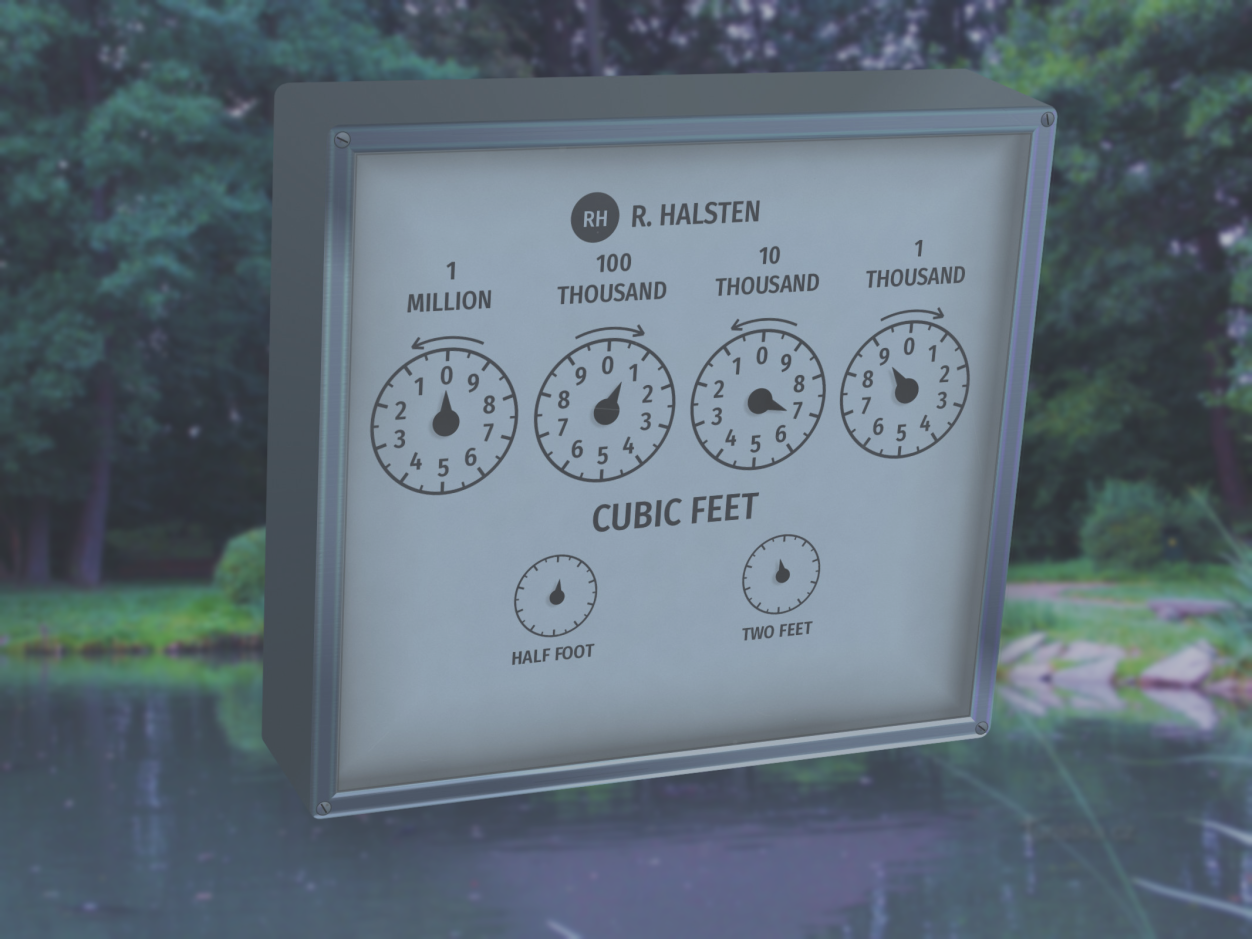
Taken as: value=6900 unit=ft³
